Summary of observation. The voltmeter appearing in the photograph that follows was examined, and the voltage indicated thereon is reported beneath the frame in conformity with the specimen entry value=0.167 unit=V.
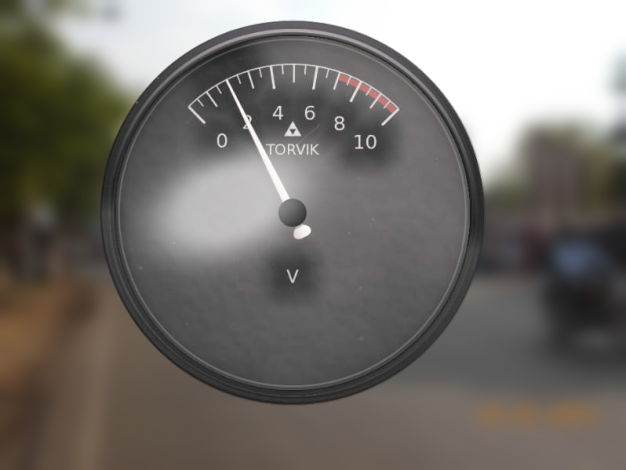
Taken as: value=2 unit=V
